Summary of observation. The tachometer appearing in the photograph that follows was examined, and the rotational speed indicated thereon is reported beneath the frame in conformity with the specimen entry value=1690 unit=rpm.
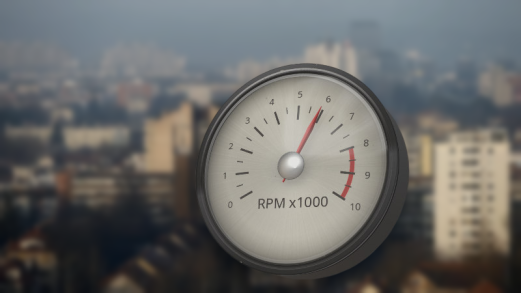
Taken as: value=6000 unit=rpm
